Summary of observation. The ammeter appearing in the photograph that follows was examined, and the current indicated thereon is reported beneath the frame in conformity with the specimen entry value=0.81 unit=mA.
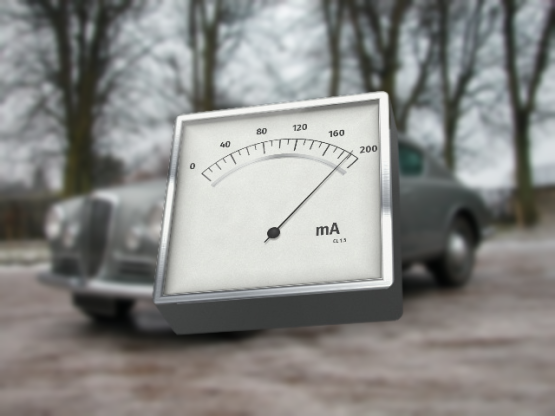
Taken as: value=190 unit=mA
